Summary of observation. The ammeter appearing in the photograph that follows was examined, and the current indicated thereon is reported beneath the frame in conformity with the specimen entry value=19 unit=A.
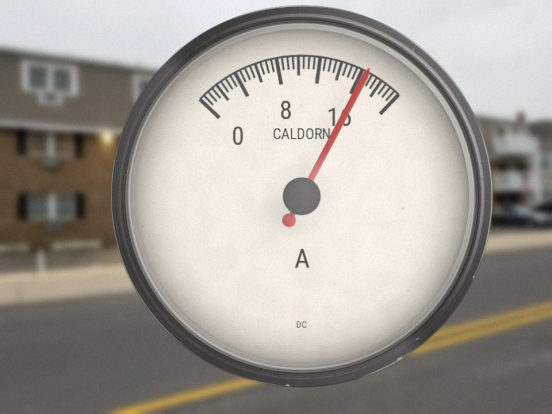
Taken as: value=16.5 unit=A
